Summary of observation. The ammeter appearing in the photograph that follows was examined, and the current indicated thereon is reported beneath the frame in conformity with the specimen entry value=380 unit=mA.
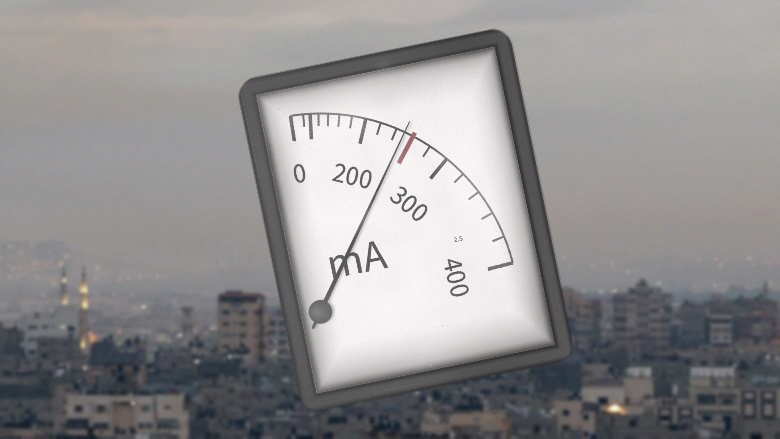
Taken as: value=250 unit=mA
